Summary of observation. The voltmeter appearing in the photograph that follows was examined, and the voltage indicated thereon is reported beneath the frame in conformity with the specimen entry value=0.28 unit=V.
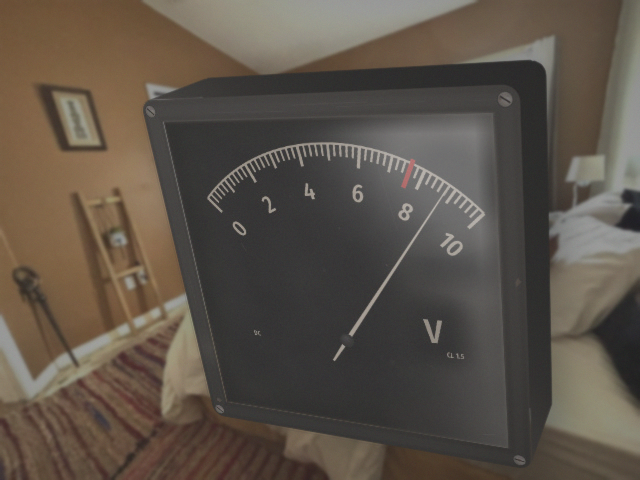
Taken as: value=8.8 unit=V
